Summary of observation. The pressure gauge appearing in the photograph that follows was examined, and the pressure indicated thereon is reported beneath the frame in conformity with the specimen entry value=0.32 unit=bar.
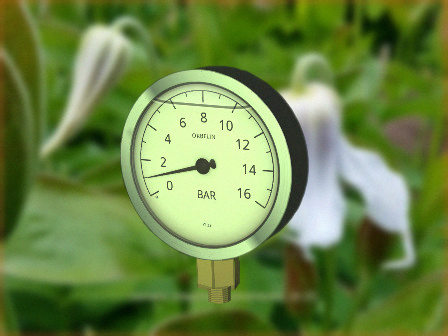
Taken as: value=1 unit=bar
